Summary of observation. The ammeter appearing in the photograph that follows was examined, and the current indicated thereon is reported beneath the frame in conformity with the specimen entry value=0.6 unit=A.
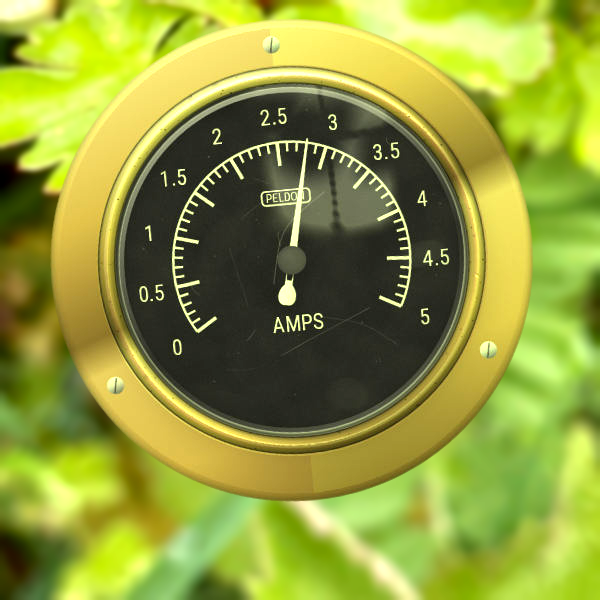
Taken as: value=2.8 unit=A
